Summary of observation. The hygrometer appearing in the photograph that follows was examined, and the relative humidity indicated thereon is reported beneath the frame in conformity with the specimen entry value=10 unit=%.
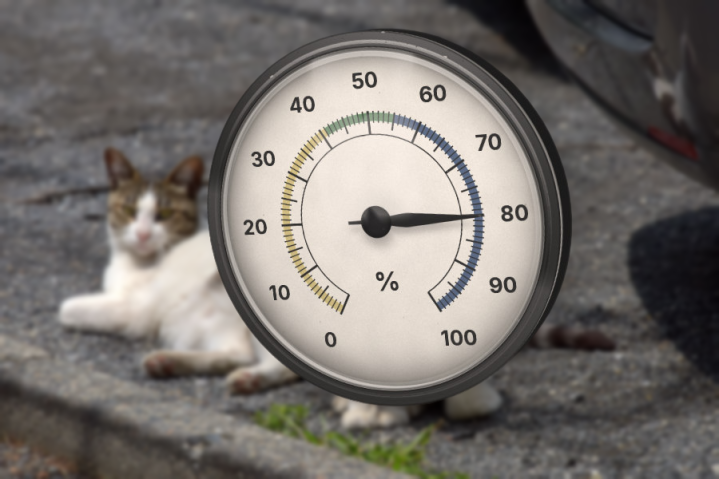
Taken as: value=80 unit=%
